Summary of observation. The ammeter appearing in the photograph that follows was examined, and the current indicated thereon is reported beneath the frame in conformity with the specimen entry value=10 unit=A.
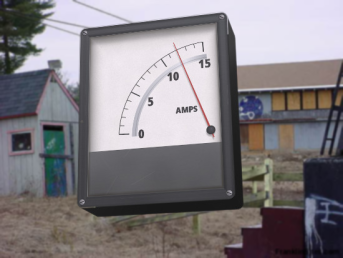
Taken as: value=12 unit=A
